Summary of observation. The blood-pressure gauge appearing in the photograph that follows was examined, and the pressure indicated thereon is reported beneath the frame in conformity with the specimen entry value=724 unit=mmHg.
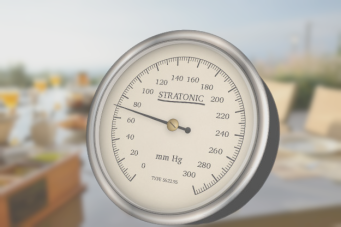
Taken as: value=70 unit=mmHg
